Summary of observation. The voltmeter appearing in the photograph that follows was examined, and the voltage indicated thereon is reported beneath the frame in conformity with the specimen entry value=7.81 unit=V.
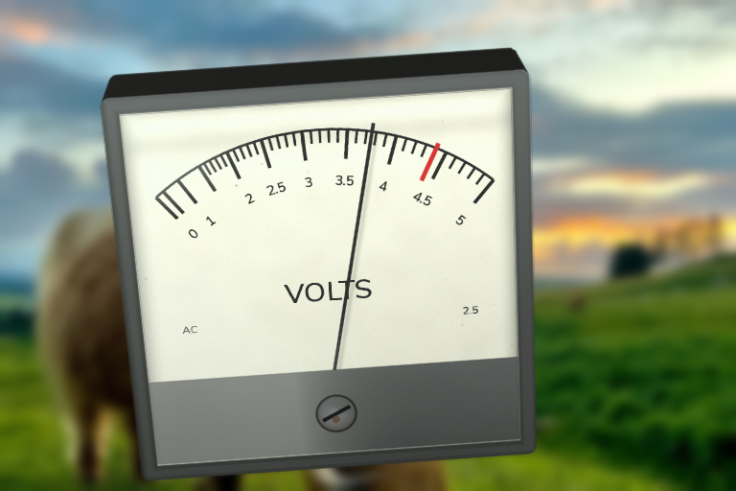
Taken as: value=3.75 unit=V
